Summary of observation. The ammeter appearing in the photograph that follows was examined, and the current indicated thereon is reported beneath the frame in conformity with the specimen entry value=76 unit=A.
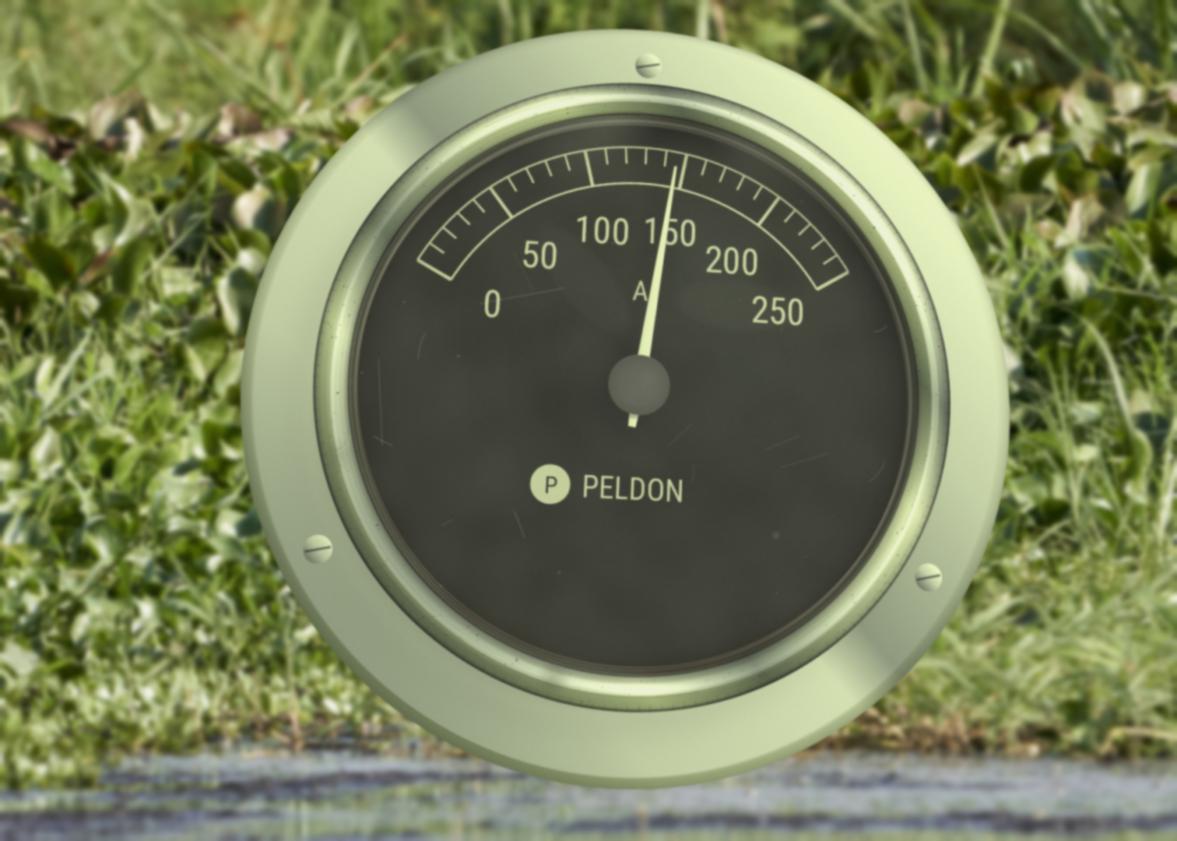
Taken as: value=145 unit=A
